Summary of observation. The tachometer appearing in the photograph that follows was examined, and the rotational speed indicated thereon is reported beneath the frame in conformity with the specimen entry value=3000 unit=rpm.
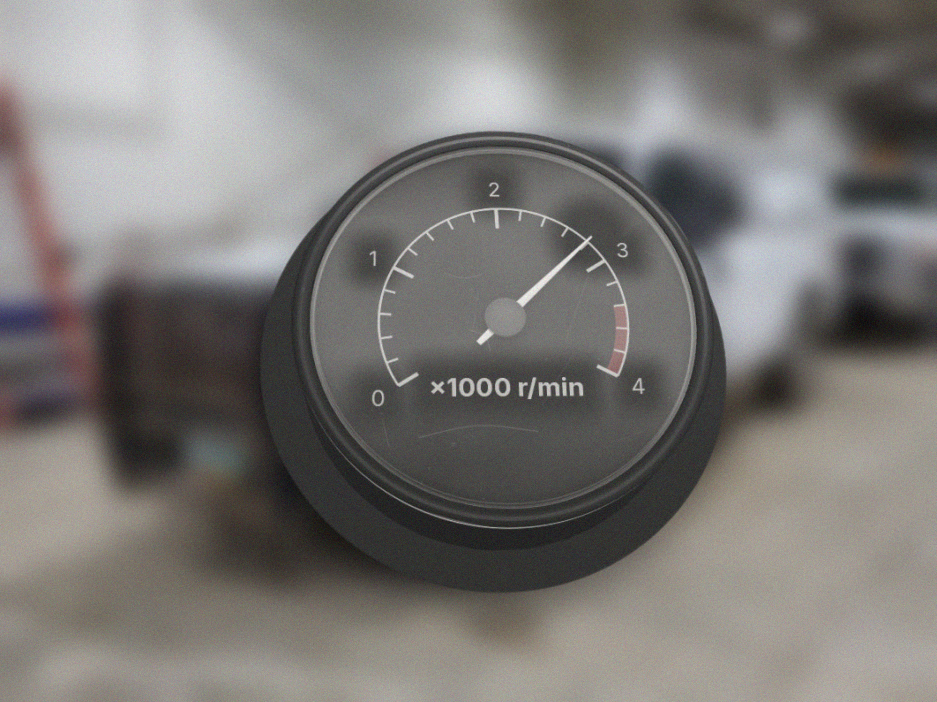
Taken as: value=2800 unit=rpm
